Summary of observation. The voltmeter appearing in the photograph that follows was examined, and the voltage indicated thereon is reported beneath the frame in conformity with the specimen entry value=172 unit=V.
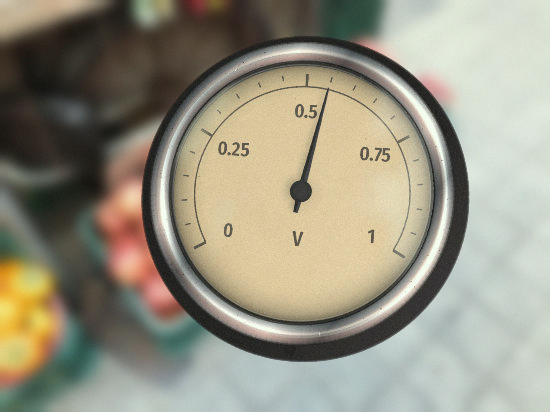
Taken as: value=0.55 unit=V
